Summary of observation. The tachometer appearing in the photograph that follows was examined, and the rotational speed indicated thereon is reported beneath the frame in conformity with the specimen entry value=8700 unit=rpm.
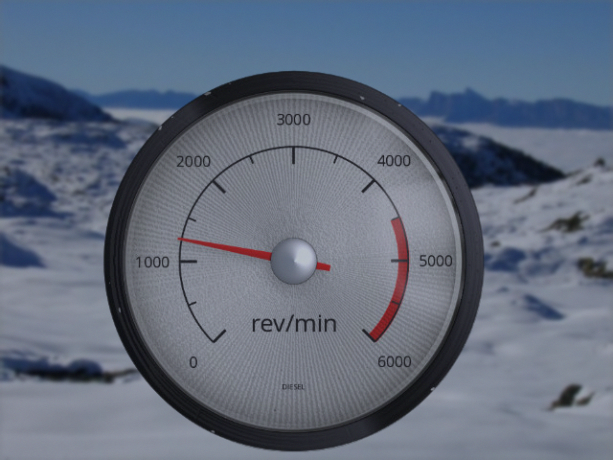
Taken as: value=1250 unit=rpm
